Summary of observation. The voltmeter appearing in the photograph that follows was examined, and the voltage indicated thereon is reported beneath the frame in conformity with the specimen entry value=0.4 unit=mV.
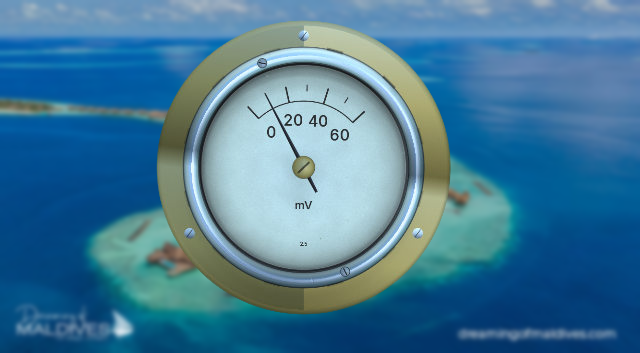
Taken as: value=10 unit=mV
